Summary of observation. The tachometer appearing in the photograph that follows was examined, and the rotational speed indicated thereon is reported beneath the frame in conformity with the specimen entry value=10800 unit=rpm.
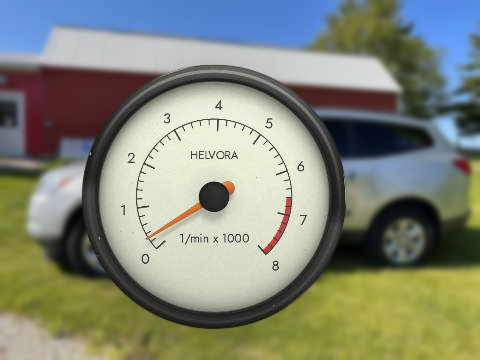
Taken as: value=300 unit=rpm
